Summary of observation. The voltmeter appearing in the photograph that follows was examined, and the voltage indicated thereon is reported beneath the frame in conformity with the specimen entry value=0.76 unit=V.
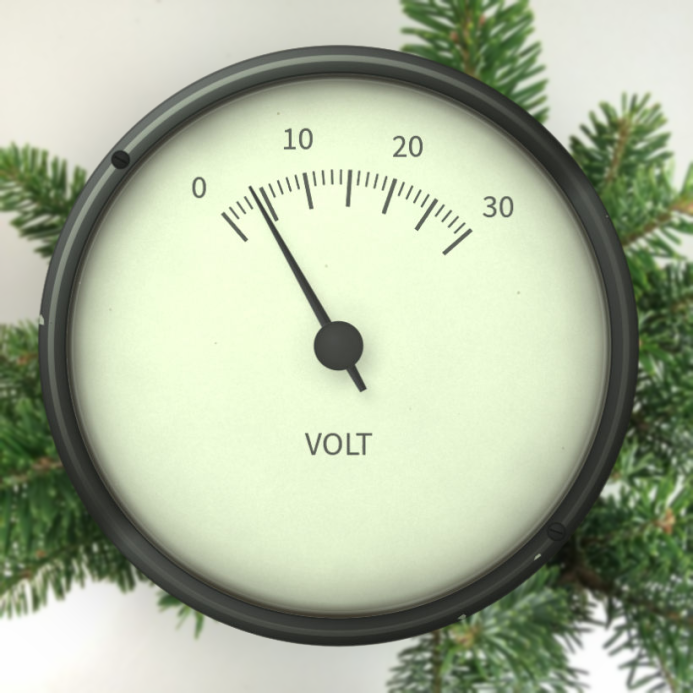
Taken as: value=4 unit=V
